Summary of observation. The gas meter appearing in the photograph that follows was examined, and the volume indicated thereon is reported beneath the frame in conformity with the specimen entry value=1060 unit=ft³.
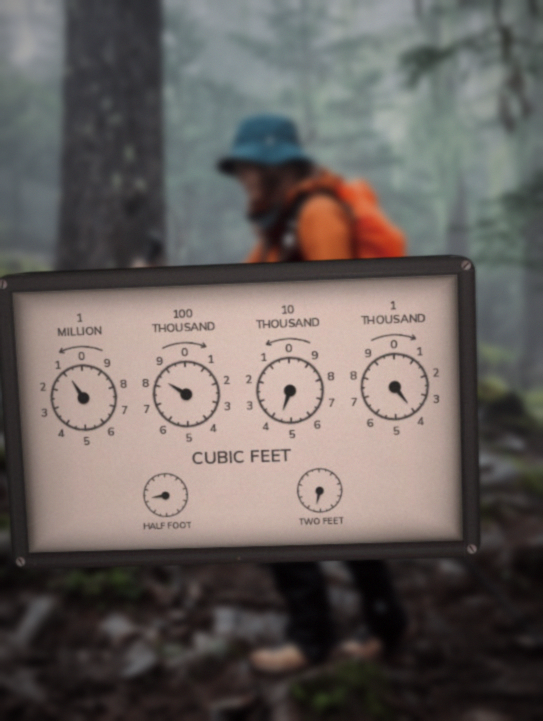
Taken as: value=84400 unit=ft³
